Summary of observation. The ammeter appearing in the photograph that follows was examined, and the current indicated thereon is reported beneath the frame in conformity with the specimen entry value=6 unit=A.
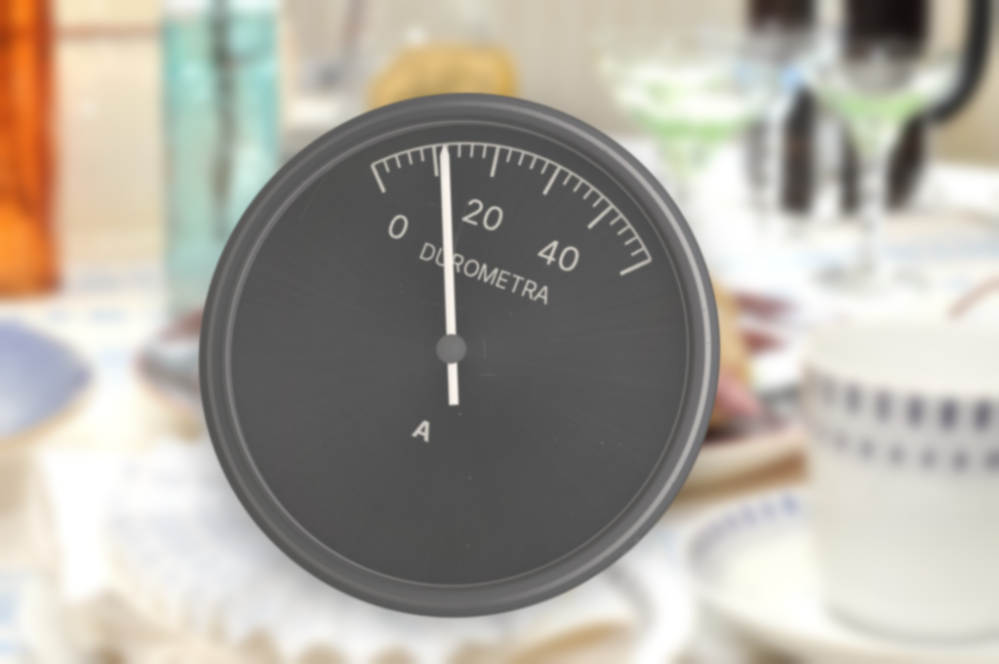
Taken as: value=12 unit=A
